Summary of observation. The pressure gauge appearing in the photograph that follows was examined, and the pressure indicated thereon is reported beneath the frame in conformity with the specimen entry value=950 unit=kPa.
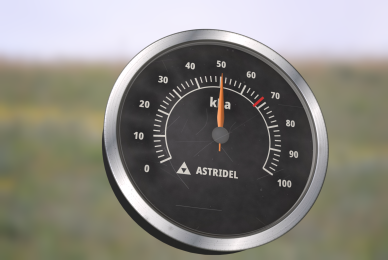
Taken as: value=50 unit=kPa
